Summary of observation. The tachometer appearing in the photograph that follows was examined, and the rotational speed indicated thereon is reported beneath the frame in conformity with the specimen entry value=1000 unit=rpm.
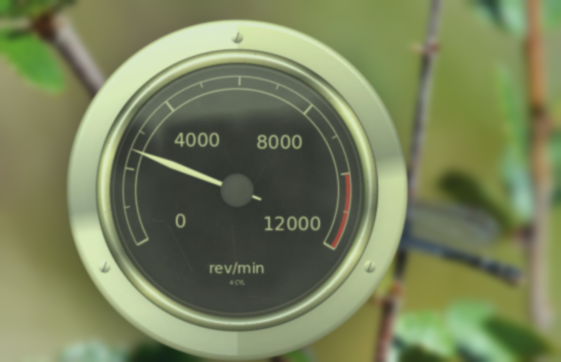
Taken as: value=2500 unit=rpm
